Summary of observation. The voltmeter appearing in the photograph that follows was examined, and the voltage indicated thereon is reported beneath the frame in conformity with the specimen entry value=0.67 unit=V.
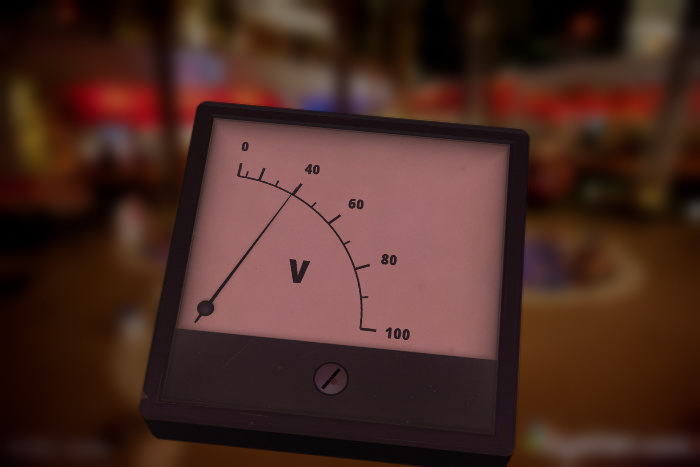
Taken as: value=40 unit=V
